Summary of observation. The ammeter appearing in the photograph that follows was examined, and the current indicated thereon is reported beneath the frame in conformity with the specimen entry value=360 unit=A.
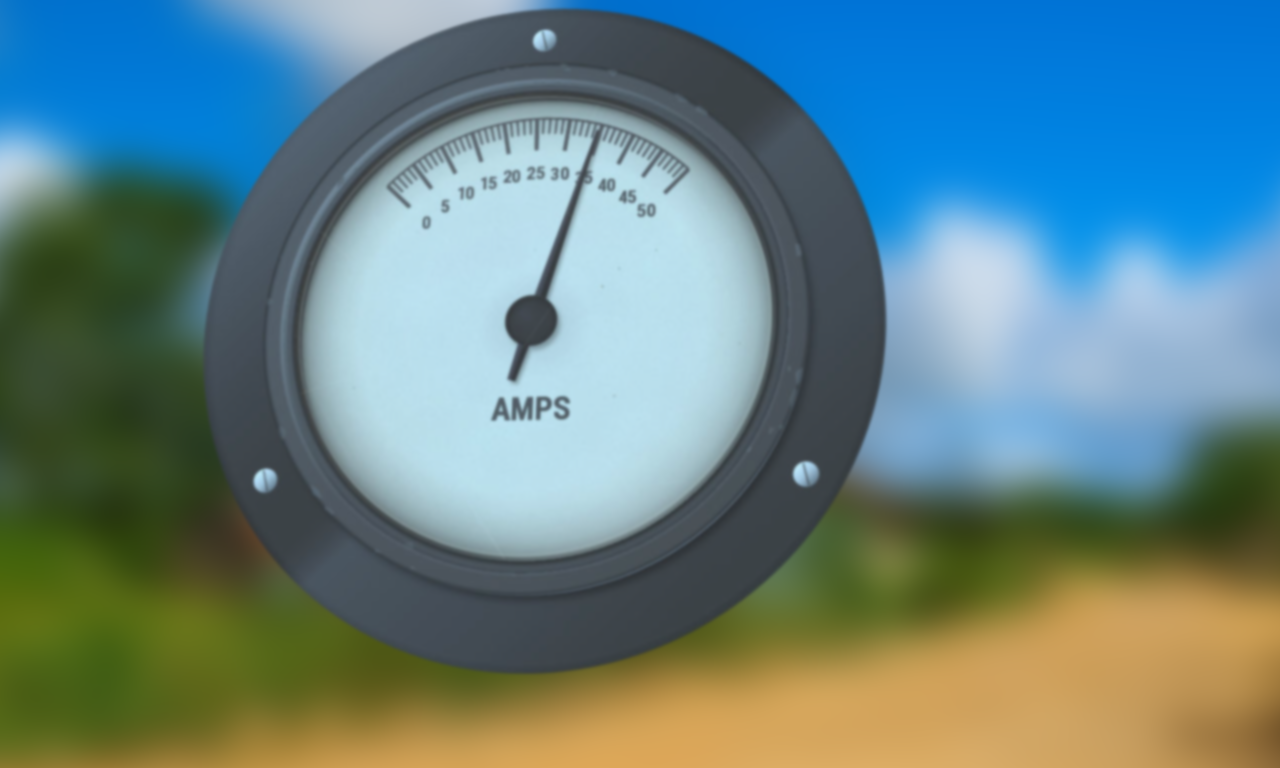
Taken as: value=35 unit=A
